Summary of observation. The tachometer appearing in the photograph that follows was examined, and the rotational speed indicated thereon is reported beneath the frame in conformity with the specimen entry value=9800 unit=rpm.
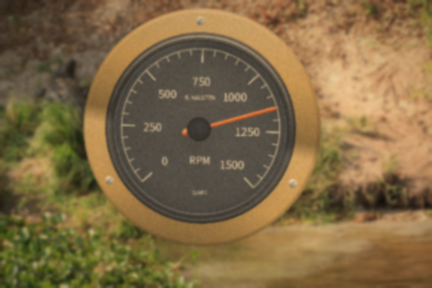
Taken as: value=1150 unit=rpm
